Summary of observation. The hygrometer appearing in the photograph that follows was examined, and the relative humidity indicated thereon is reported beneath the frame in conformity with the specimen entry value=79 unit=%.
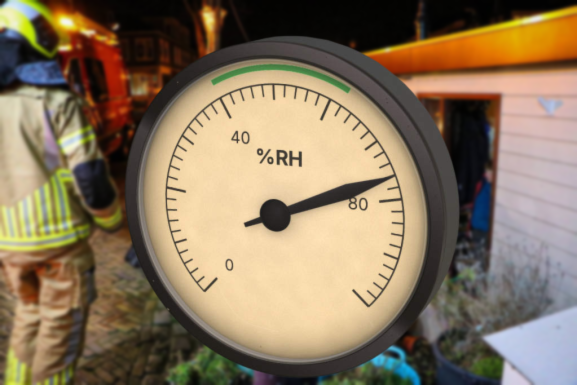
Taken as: value=76 unit=%
